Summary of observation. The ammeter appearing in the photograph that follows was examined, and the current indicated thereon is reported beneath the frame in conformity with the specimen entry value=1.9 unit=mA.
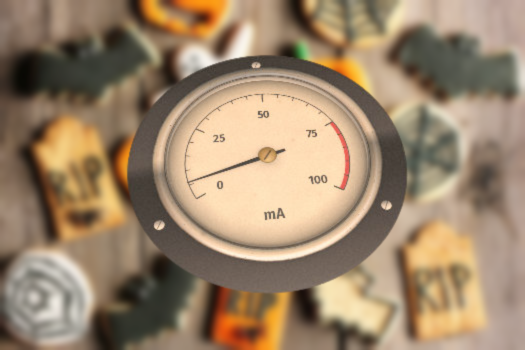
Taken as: value=5 unit=mA
